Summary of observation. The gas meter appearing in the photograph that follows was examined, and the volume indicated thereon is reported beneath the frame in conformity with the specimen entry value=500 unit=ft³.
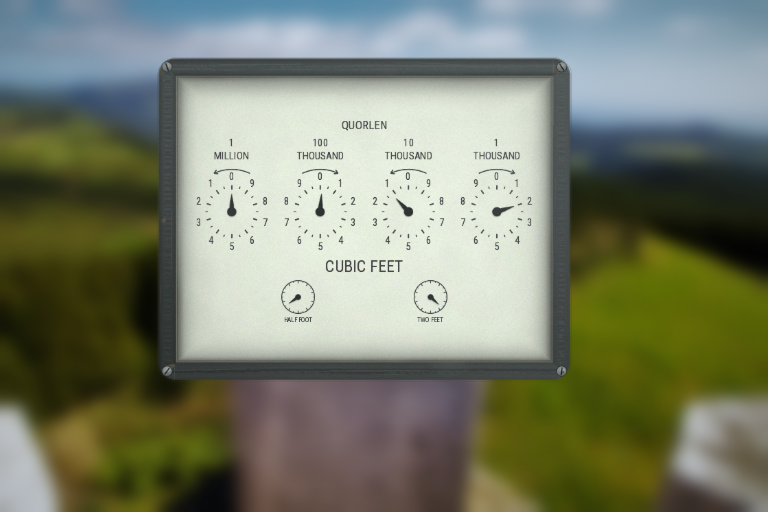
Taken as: value=1200 unit=ft³
